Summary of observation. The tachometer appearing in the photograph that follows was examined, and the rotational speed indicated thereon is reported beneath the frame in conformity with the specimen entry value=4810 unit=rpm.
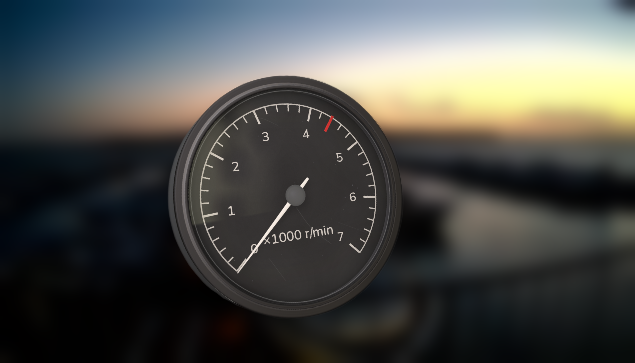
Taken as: value=0 unit=rpm
